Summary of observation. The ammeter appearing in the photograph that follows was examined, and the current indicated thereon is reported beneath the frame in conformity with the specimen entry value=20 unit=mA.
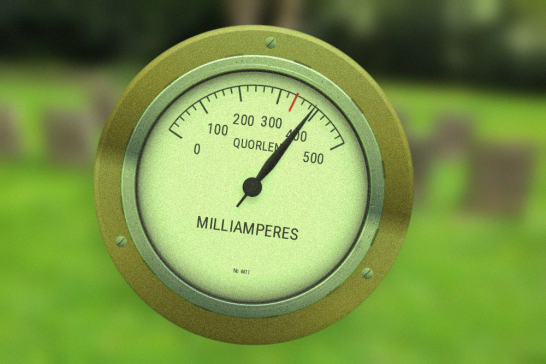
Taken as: value=390 unit=mA
